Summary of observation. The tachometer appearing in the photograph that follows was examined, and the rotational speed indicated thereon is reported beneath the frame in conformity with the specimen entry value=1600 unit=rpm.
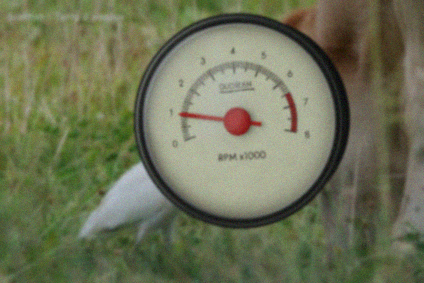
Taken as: value=1000 unit=rpm
